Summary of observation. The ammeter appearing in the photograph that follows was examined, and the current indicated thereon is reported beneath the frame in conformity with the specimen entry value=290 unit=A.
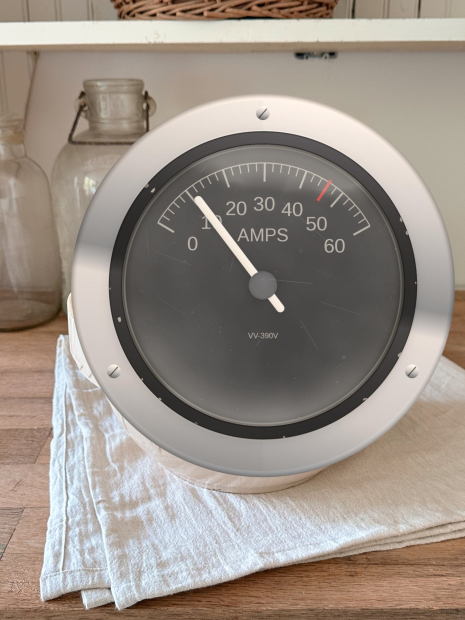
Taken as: value=11 unit=A
